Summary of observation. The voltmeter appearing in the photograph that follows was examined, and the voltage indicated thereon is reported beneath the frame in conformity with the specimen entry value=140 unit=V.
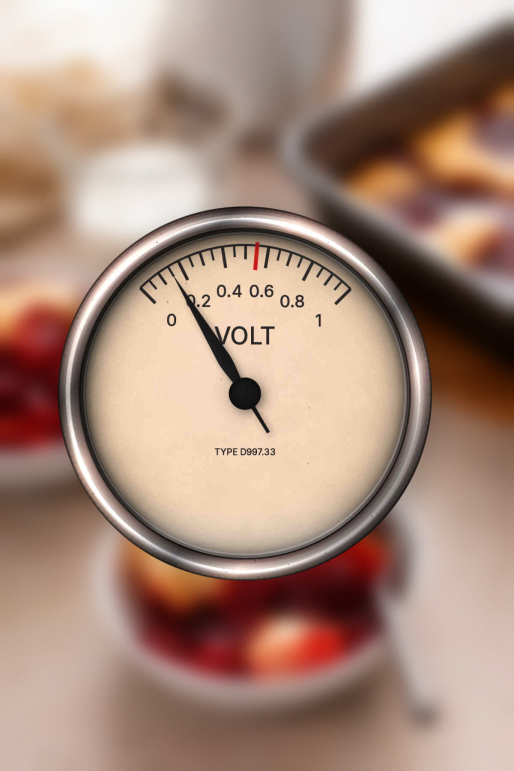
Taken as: value=0.15 unit=V
